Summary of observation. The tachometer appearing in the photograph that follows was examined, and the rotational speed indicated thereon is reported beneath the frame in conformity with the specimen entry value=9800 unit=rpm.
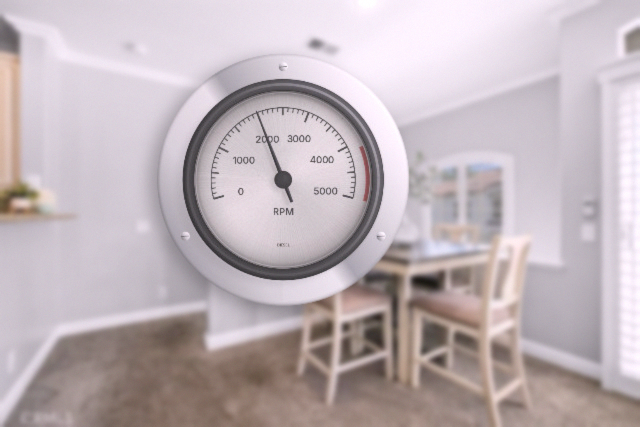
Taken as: value=2000 unit=rpm
